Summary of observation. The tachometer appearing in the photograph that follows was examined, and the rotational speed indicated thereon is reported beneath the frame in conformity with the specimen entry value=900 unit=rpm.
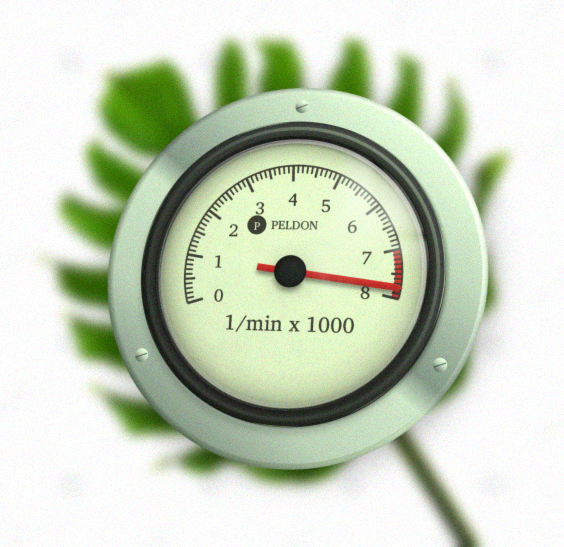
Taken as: value=7800 unit=rpm
